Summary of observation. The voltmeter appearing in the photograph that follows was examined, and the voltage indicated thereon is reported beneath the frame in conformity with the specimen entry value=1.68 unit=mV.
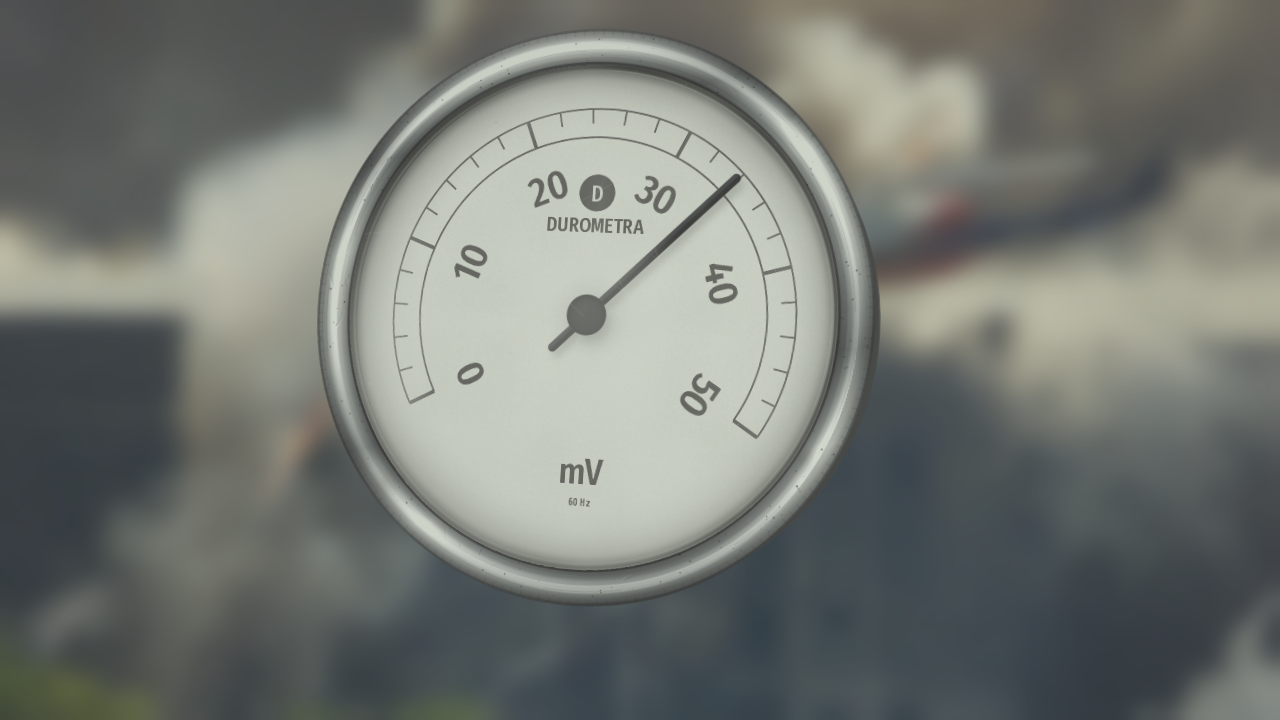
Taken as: value=34 unit=mV
